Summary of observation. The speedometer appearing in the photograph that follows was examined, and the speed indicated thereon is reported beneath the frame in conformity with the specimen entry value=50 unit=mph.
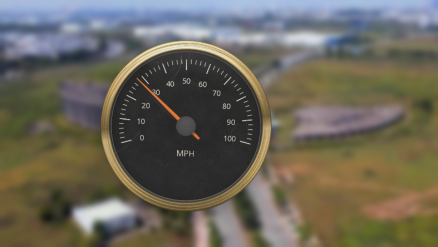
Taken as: value=28 unit=mph
